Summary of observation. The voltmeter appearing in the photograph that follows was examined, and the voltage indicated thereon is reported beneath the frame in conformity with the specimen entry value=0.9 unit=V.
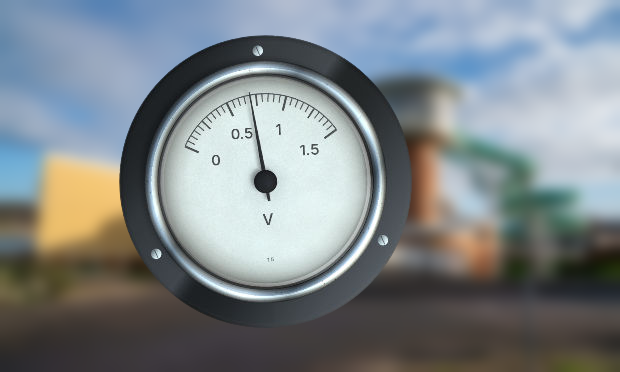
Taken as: value=0.7 unit=V
